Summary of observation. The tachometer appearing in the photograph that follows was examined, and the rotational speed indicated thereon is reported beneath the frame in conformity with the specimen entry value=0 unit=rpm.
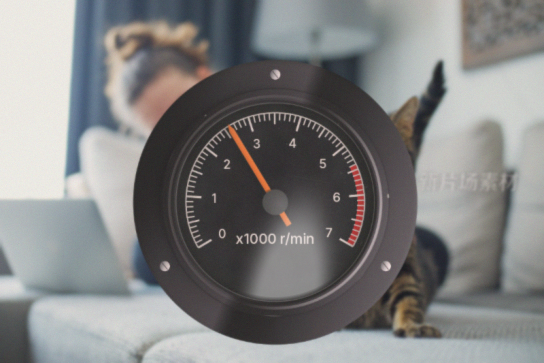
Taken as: value=2600 unit=rpm
